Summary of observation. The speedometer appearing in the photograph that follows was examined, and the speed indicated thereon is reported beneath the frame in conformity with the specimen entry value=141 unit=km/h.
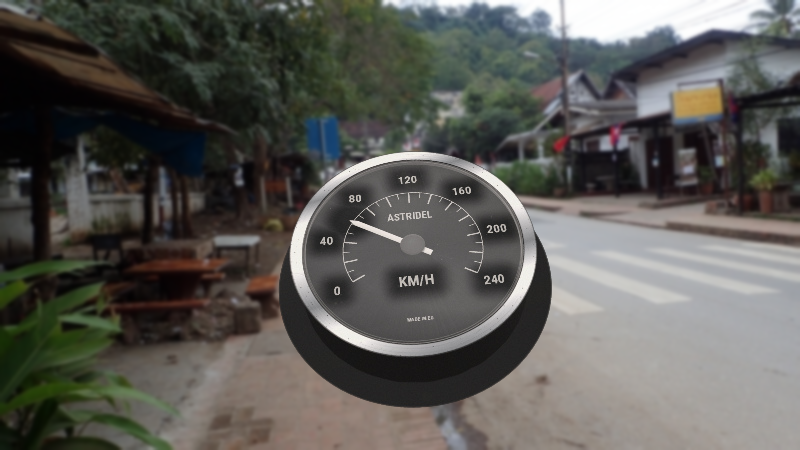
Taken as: value=60 unit=km/h
